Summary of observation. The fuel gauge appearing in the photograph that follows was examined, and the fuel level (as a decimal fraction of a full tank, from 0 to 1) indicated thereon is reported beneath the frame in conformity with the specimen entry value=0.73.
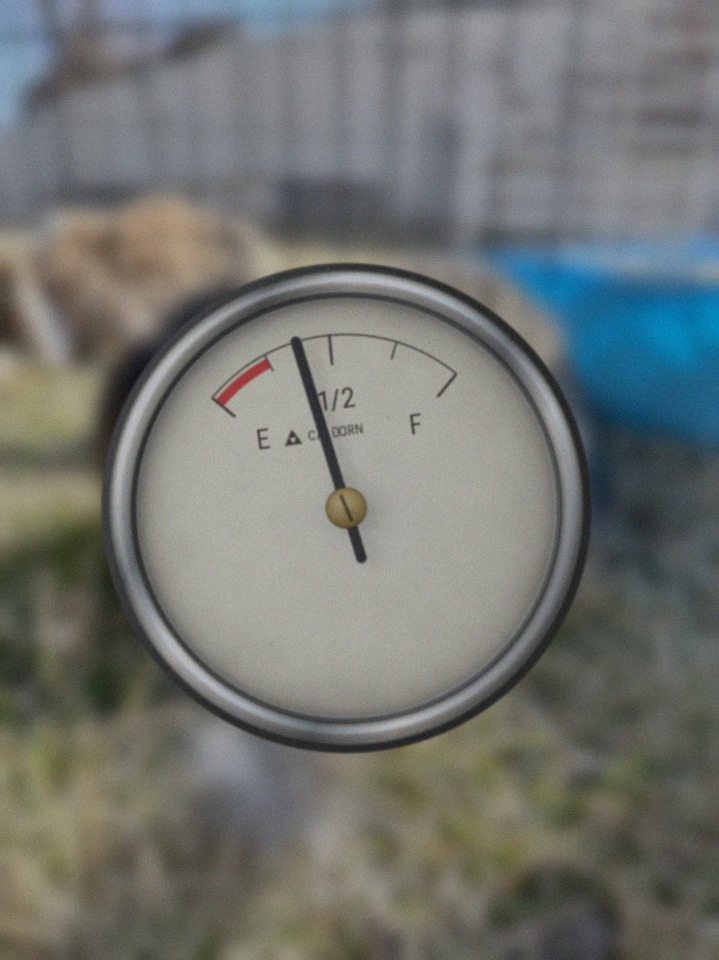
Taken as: value=0.375
